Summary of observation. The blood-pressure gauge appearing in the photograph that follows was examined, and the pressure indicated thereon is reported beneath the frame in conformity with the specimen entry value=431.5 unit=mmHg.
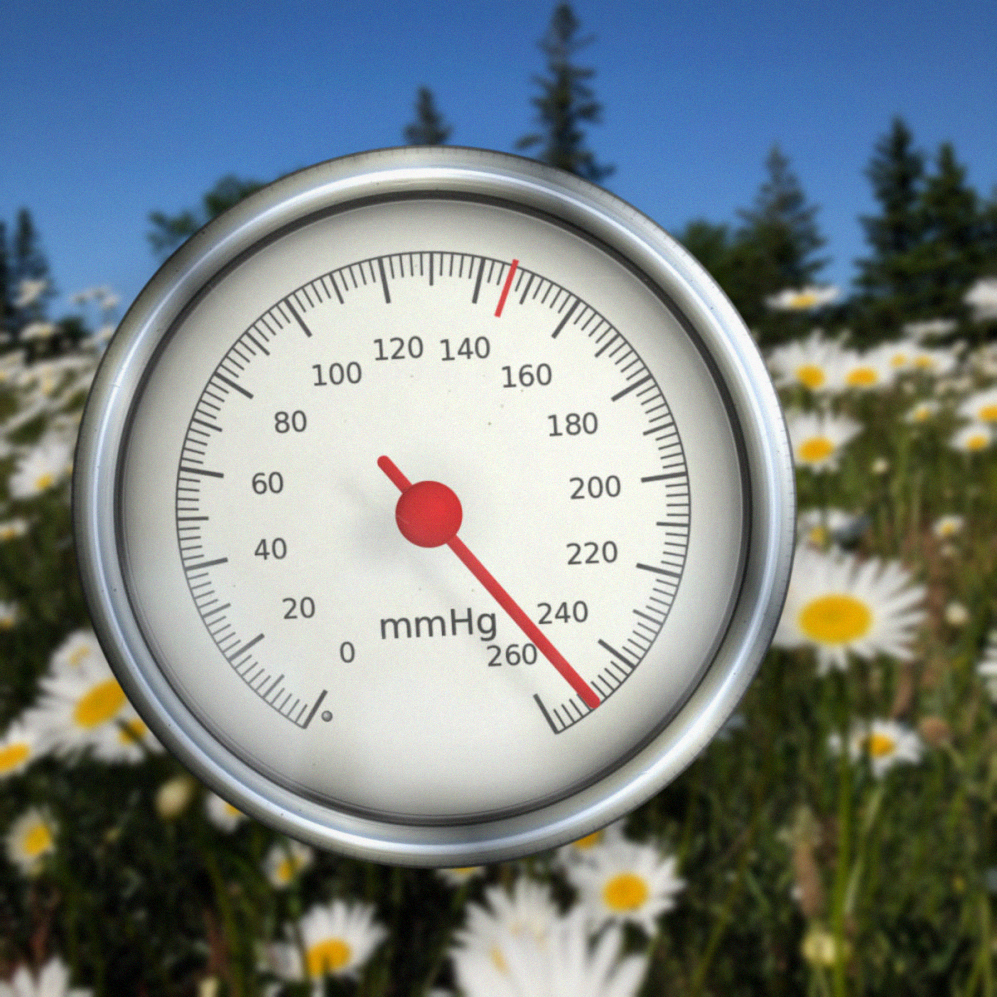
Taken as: value=250 unit=mmHg
